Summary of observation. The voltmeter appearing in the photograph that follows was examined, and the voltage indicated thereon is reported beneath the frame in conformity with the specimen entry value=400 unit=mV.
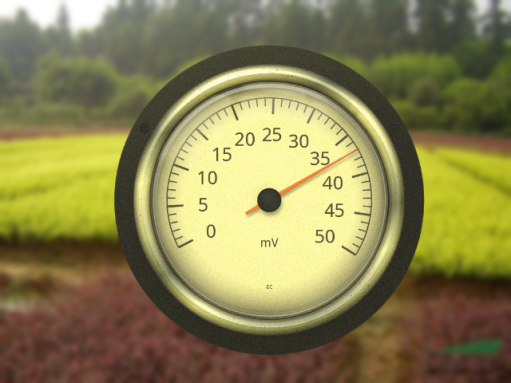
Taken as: value=37 unit=mV
